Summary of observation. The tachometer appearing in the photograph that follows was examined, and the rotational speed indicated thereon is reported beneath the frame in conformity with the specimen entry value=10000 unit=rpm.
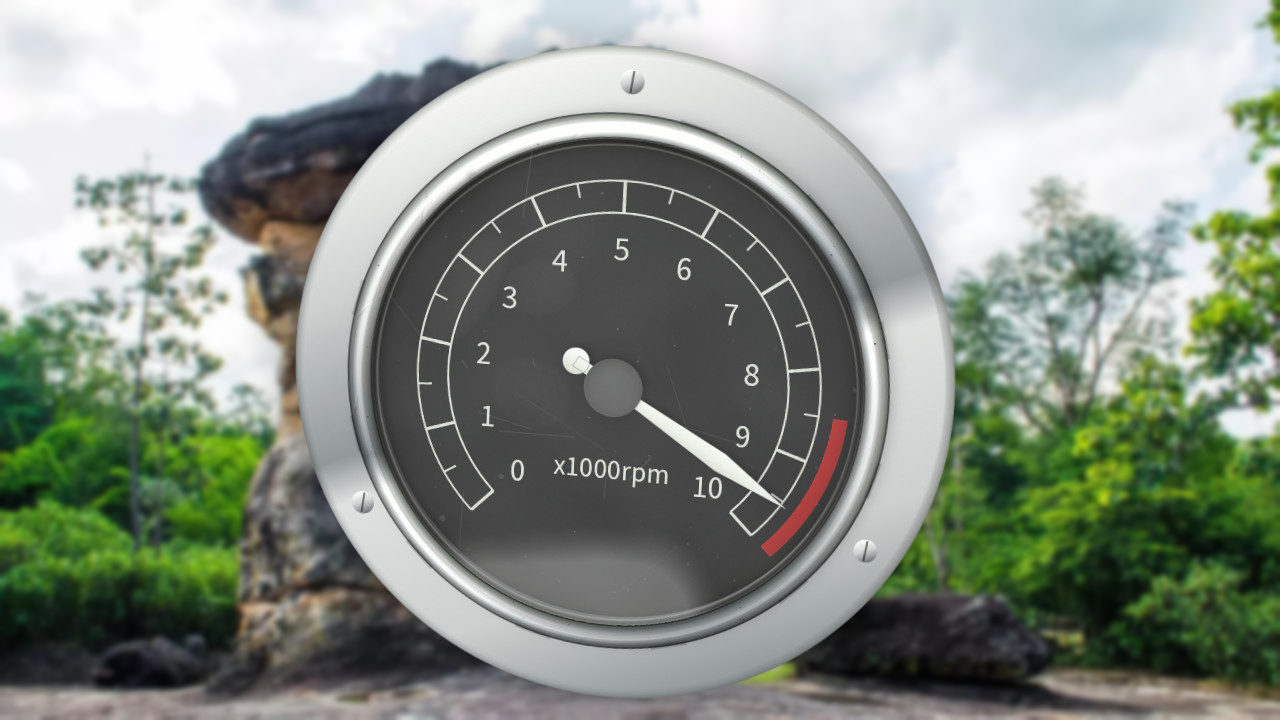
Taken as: value=9500 unit=rpm
